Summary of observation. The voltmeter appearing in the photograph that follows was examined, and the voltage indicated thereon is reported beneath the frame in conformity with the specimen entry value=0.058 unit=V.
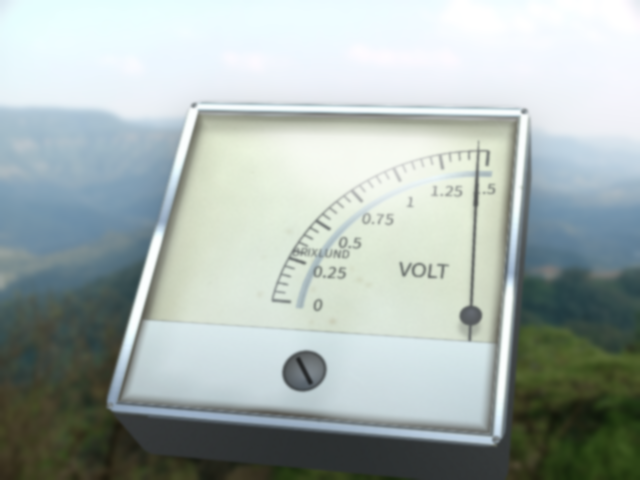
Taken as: value=1.45 unit=V
